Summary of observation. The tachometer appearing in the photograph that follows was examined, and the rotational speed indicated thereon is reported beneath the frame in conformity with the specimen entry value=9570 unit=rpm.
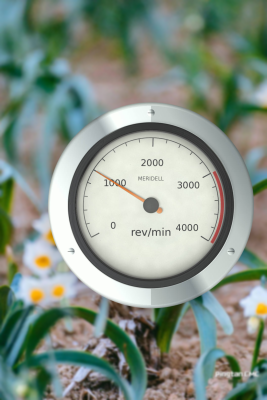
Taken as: value=1000 unit=rpm
